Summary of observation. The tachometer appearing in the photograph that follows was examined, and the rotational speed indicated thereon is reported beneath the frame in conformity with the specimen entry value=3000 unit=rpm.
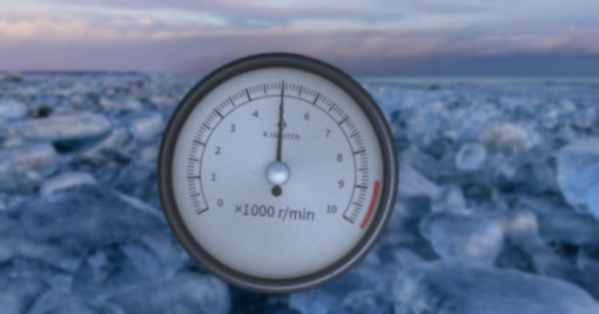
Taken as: value=5000 unit=rpm
